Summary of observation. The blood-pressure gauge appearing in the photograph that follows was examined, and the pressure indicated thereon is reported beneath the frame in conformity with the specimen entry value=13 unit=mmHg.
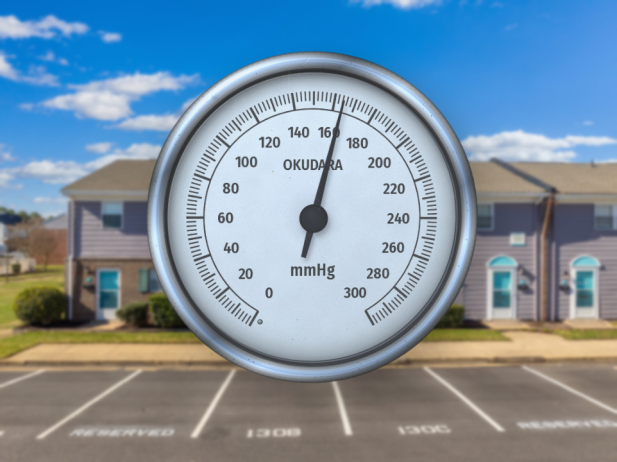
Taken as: value=164 unit=mmHg
